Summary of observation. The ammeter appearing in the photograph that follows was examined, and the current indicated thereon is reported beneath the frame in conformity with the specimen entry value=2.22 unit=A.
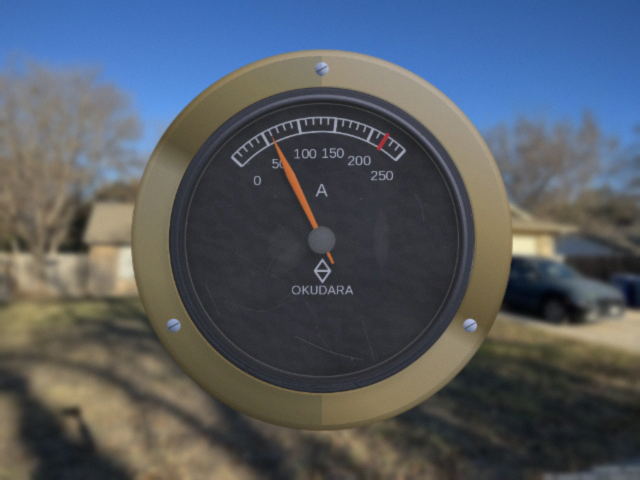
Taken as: value=60 unit=A
